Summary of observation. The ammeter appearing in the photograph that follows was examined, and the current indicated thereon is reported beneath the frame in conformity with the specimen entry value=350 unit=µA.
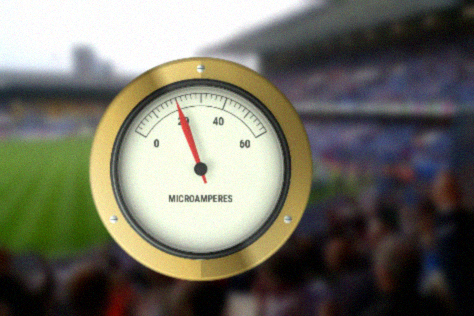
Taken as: value=20 unit=µA
